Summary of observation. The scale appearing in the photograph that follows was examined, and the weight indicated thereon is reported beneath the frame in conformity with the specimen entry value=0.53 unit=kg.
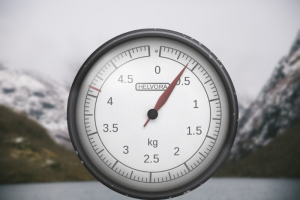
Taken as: value=0.4 unit=kg
